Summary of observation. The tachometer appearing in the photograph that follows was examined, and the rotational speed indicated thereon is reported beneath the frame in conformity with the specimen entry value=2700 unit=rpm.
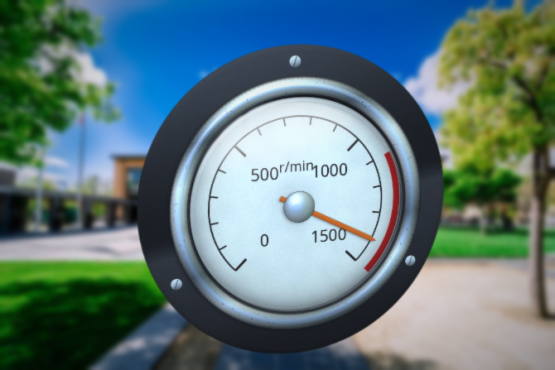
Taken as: value=1400 unit=rpm
